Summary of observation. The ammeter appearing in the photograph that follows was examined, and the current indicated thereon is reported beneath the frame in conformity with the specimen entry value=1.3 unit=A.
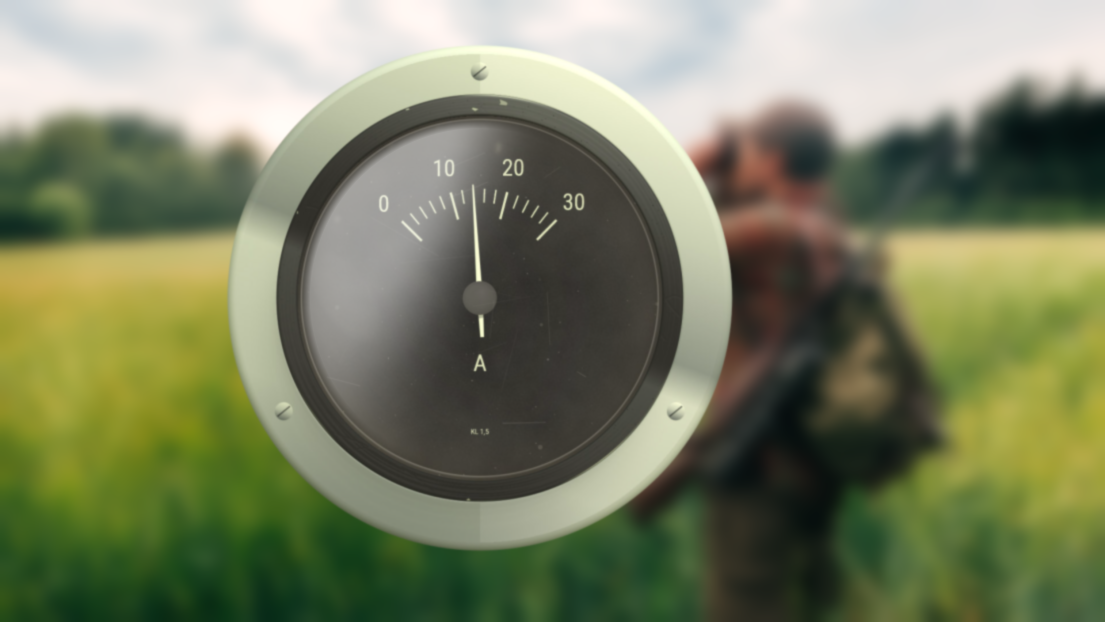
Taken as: value=14 unit=A
